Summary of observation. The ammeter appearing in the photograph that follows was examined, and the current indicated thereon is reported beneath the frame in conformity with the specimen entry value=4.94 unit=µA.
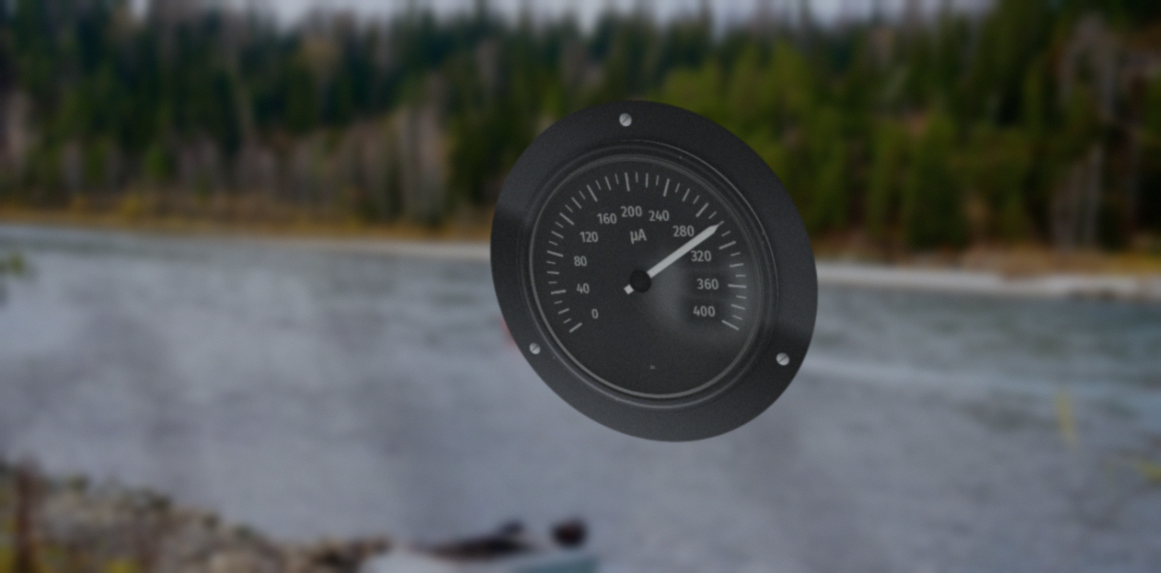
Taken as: value=300 unit=µA
